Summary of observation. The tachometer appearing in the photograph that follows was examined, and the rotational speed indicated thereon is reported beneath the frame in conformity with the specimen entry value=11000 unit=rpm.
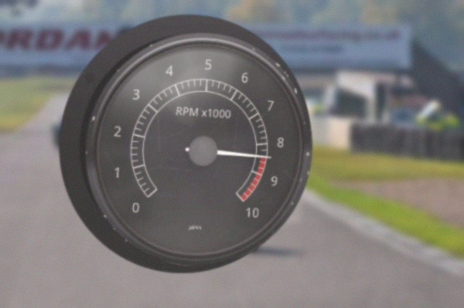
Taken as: value=8400 unit=rpm
